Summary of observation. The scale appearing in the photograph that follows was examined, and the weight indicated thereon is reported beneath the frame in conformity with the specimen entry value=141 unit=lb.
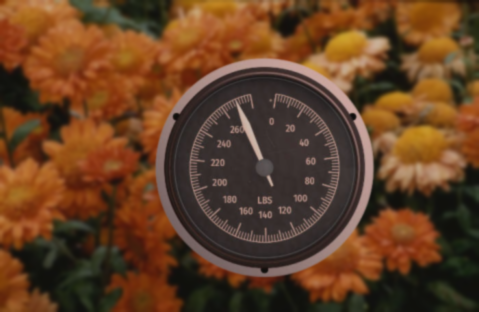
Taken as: value=270 unit=lb
